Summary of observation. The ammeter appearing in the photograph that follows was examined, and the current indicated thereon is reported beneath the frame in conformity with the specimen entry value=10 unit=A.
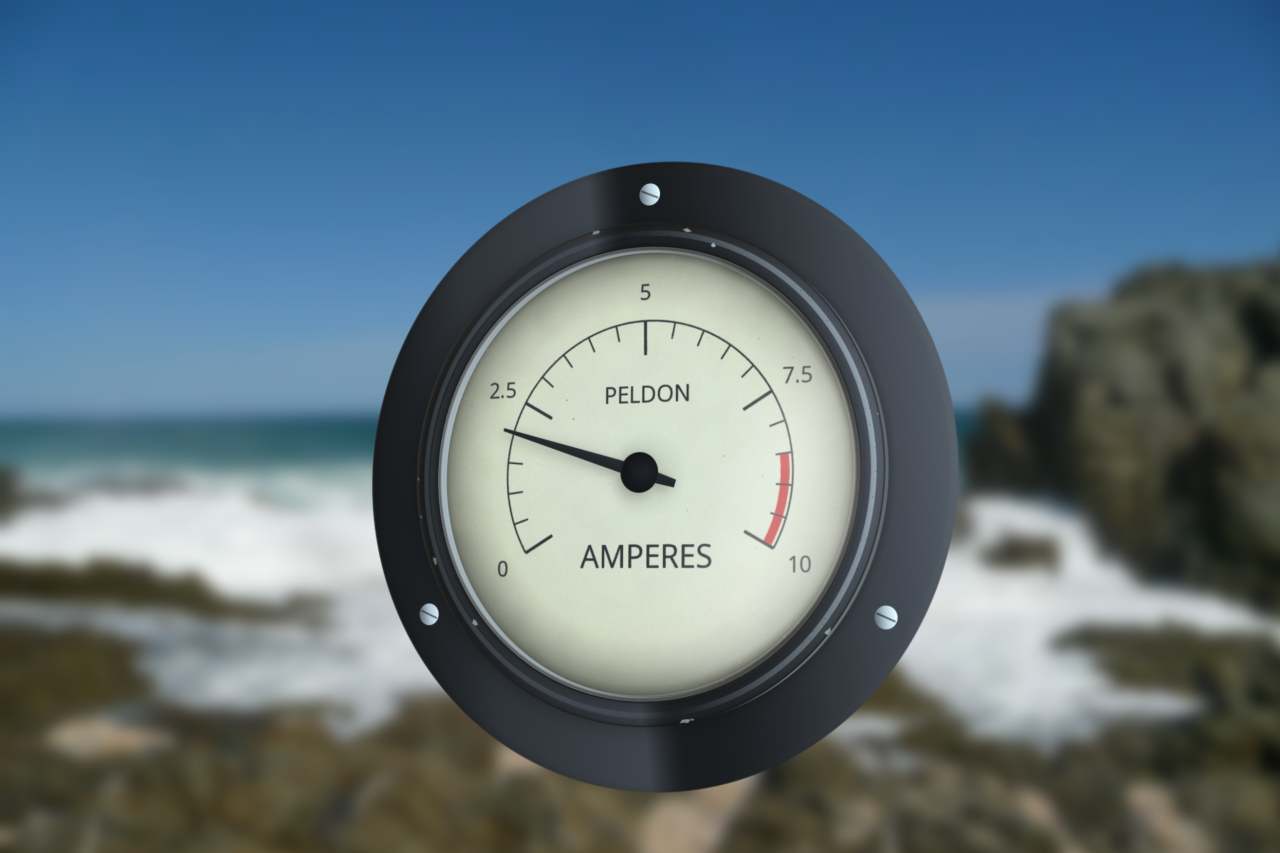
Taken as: value=2 unit=A
